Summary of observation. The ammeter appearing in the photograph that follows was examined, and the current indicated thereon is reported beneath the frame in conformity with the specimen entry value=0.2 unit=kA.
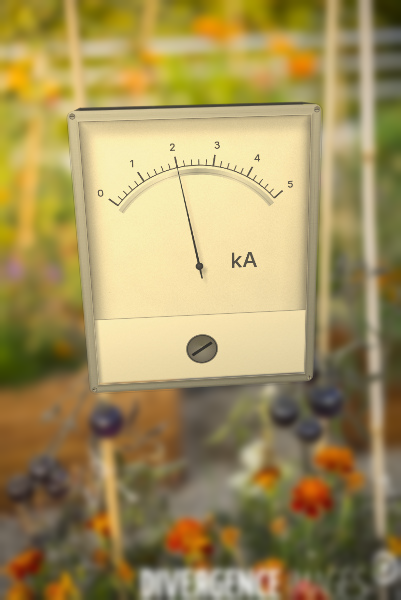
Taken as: value=2 unit=kA
